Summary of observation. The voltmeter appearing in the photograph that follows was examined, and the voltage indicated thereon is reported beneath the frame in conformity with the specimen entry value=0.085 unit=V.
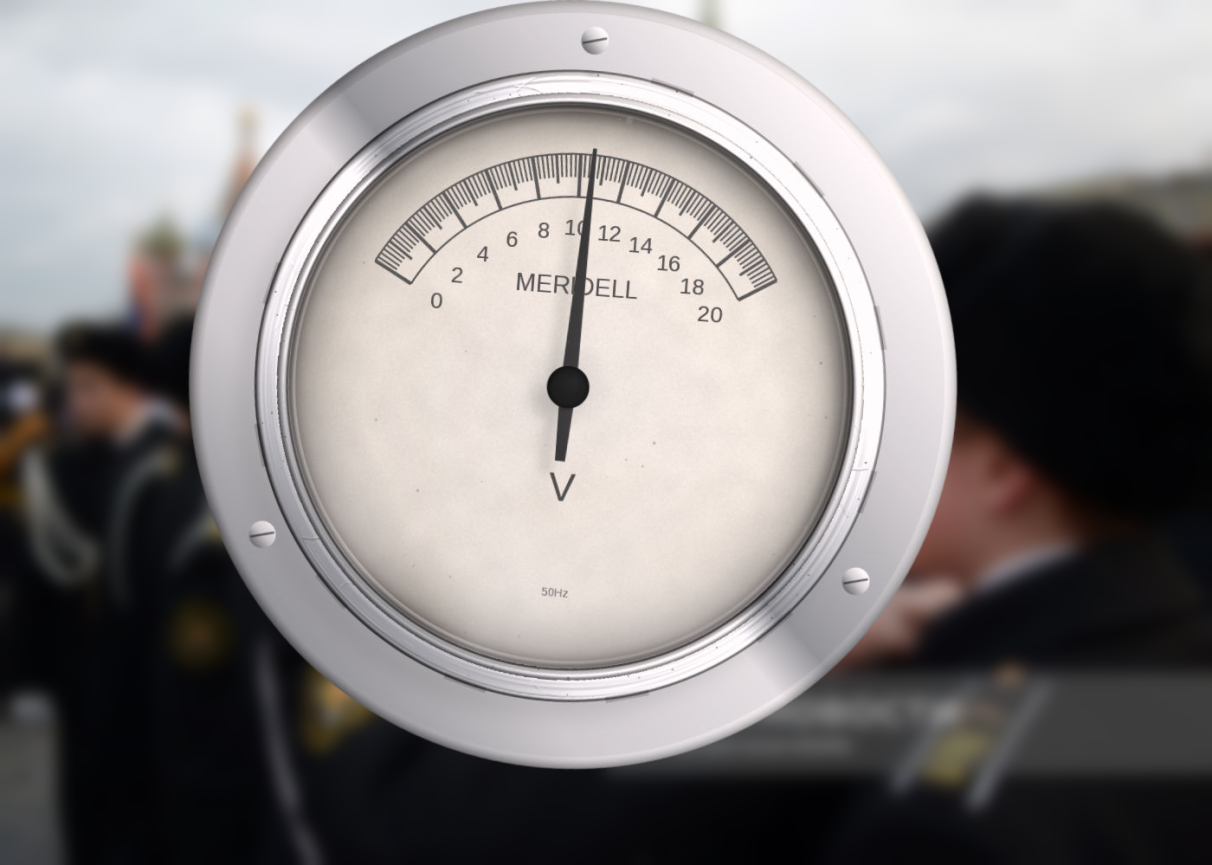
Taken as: value=10.6 unit=V
